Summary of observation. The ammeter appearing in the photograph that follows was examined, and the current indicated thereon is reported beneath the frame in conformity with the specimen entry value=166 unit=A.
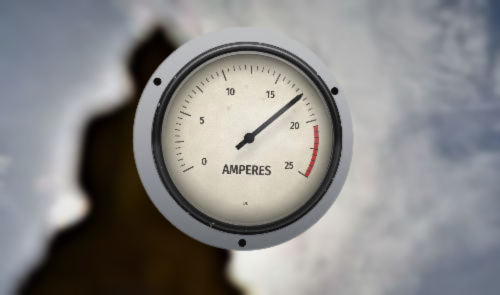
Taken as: value=17.5 unit=A
